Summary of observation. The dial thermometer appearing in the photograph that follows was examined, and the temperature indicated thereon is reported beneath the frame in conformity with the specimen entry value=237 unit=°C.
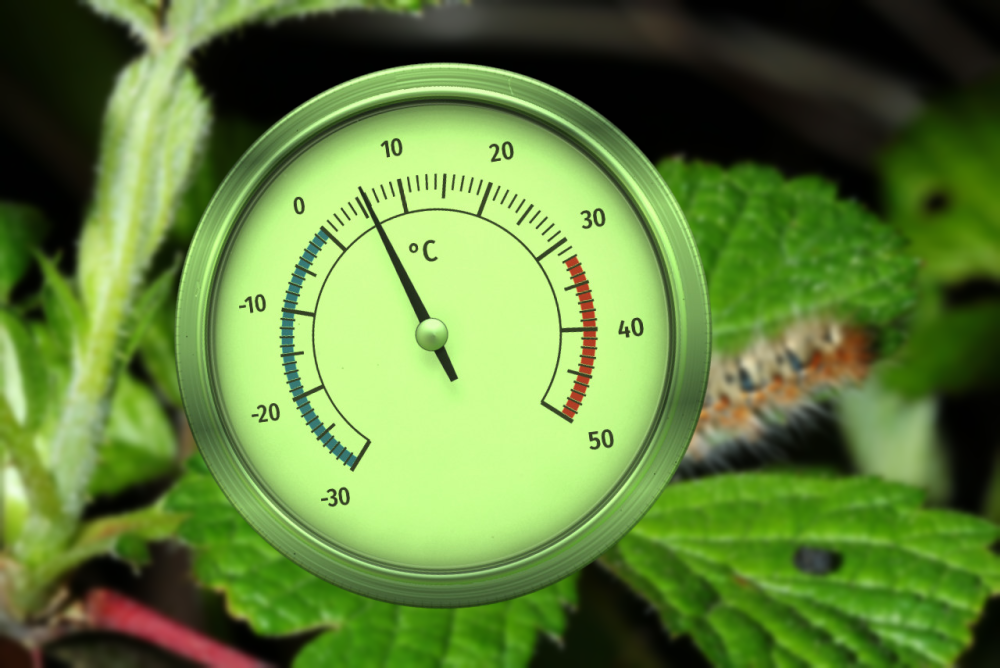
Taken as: value=6 unit=°C
